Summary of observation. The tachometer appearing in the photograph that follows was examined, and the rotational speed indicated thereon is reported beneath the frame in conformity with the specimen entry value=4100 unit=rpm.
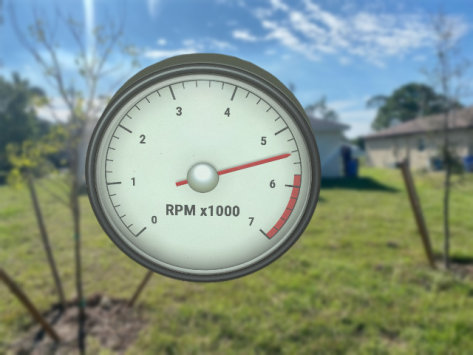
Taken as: value=5400 unit=rpm
